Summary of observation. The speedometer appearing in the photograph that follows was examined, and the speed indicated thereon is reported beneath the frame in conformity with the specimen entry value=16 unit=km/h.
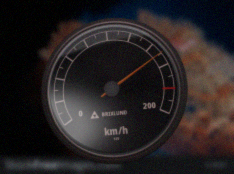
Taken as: value=150 unit=km/h
